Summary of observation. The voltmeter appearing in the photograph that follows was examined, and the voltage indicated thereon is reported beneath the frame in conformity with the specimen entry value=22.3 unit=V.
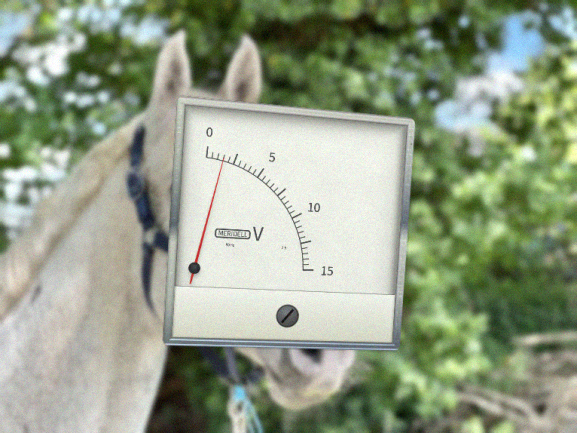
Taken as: value=1.5 unit=V
